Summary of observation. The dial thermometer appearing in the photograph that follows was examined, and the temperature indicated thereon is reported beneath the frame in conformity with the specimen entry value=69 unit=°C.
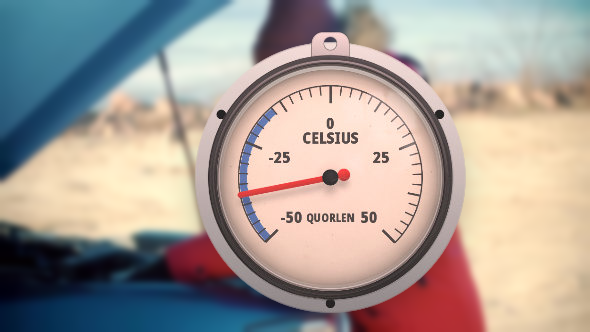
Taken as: value=-37.5 unit=°C
